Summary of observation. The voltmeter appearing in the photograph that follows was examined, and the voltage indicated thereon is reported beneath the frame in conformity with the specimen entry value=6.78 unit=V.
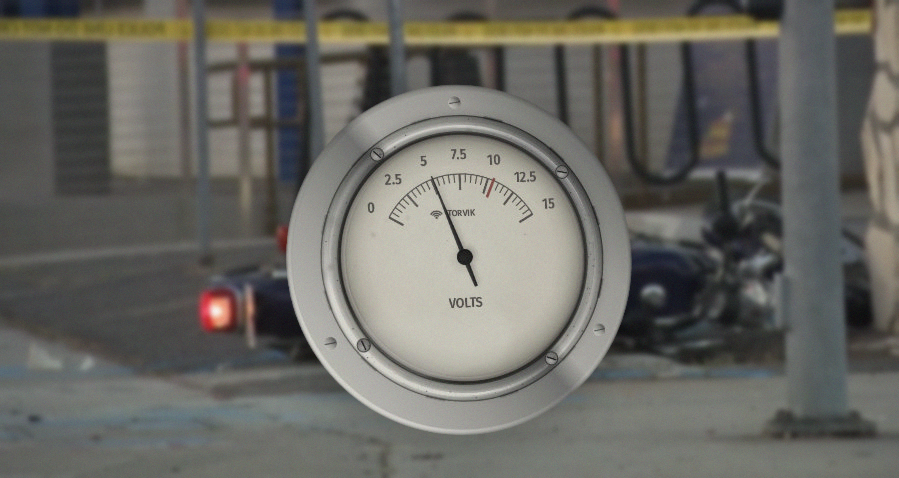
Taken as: value=5 unit=V
